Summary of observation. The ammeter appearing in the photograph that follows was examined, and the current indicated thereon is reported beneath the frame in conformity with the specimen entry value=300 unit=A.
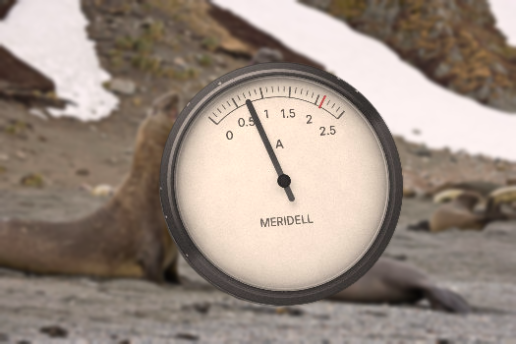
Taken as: value=0.7 unit=A
